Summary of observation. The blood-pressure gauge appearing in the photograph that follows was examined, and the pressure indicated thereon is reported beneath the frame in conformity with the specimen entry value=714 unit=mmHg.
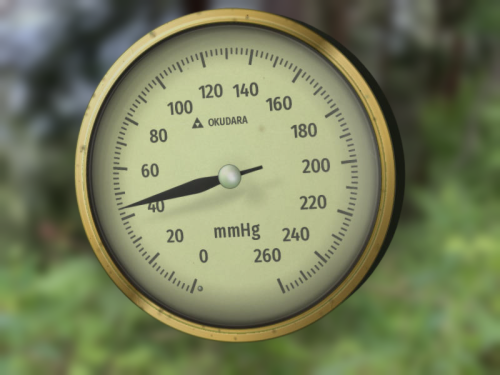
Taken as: value=44 unit=mmHg
